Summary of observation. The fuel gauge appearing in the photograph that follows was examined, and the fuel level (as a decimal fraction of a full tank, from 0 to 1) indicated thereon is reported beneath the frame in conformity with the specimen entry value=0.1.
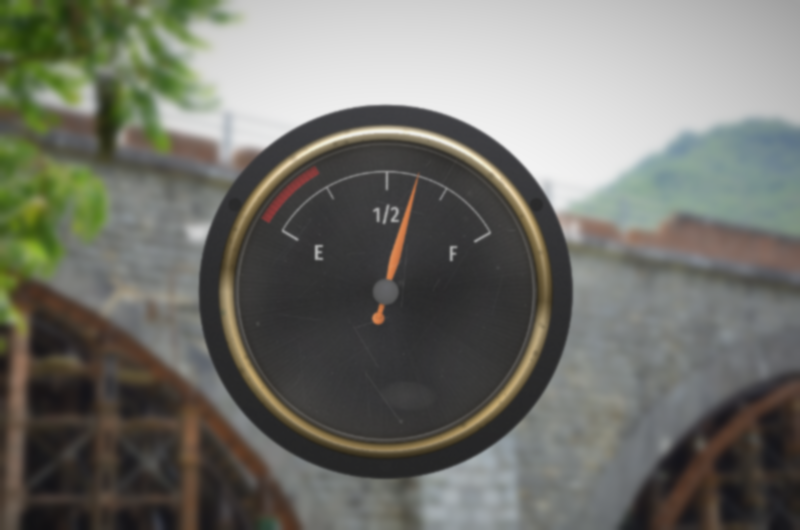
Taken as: value=0.625
